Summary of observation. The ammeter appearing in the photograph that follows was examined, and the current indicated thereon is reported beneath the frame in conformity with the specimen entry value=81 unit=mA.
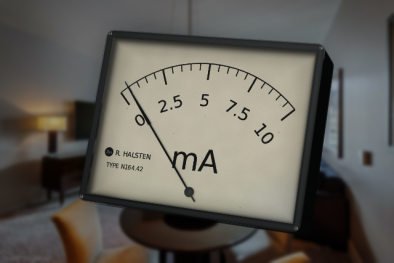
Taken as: value=0.5 unit=mA
